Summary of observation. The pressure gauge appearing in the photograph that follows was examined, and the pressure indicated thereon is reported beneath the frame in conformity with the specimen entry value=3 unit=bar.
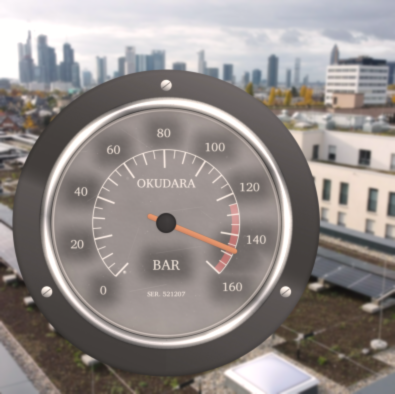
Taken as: value=147.5 unit=bar
